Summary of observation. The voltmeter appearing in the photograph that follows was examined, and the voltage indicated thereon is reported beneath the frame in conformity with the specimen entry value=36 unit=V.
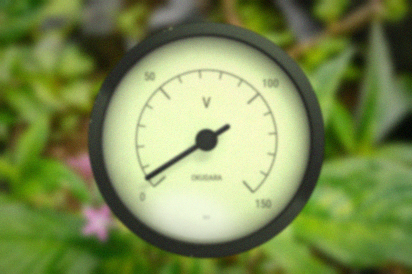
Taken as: value=5 unit=V
